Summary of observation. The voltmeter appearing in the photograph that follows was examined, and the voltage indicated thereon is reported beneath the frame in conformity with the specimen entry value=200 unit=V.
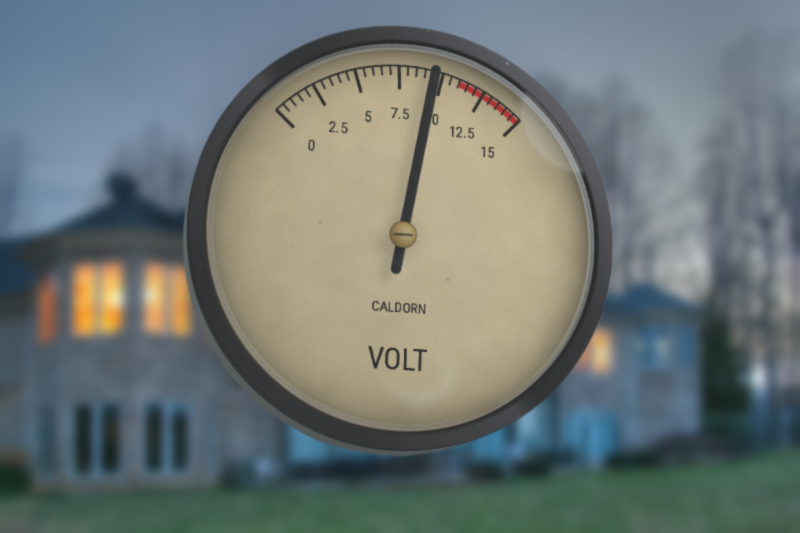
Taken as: value=9.5 unit=V
